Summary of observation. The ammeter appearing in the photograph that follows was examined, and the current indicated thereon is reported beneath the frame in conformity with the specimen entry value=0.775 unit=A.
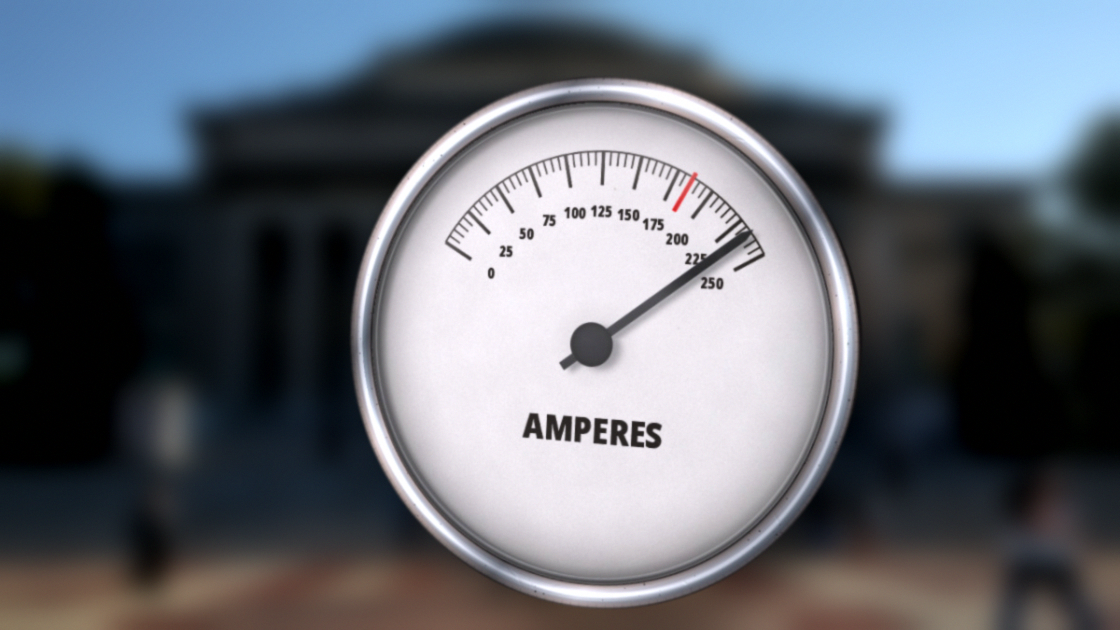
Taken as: value=235 unit=A
